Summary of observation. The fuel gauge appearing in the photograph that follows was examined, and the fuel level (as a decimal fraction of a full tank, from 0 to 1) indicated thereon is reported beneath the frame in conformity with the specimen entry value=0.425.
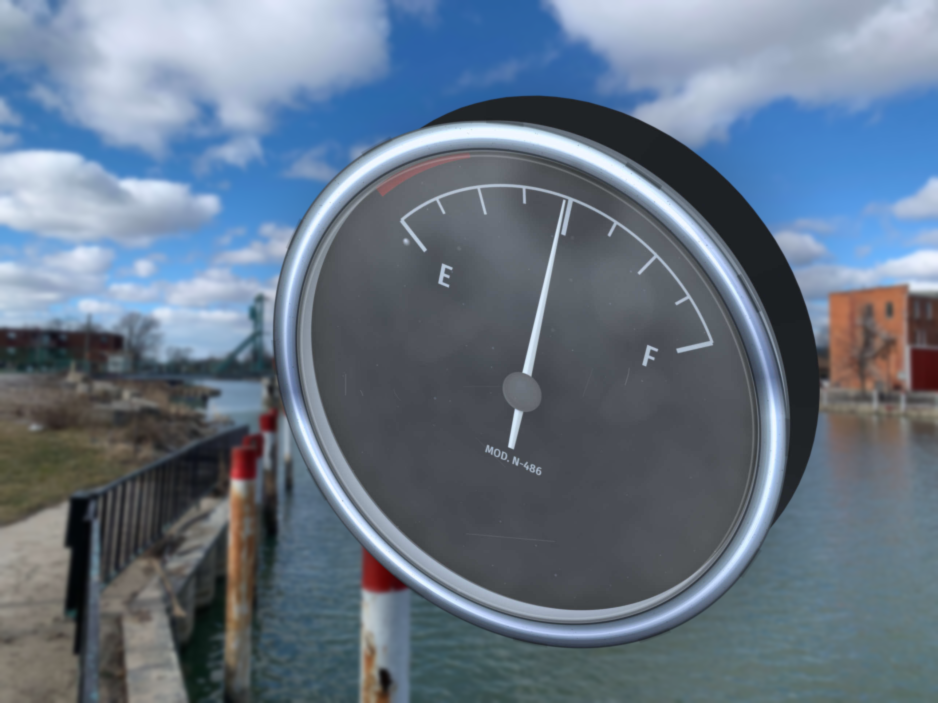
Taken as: value=0.5
